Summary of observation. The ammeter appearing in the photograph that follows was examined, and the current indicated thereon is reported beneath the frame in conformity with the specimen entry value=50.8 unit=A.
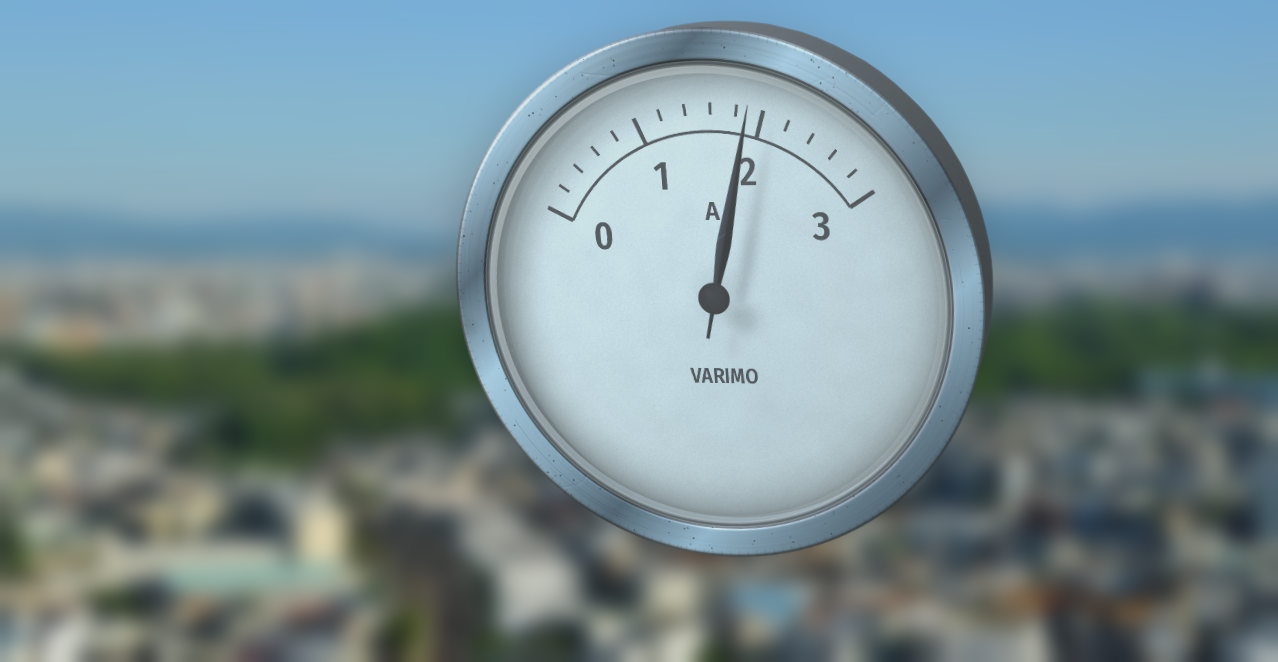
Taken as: value=1.9 unit=A
